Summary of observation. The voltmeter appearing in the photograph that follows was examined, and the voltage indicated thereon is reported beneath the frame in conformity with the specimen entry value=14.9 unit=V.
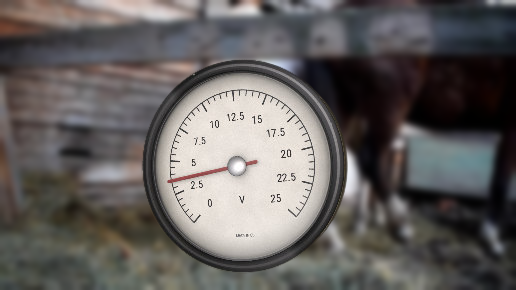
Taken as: value=3.5 unit=V
